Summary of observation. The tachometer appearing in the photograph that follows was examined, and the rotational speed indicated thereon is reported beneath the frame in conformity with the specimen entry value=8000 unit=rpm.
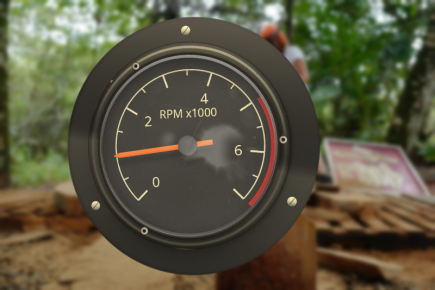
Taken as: value=1000 unit=rpm
